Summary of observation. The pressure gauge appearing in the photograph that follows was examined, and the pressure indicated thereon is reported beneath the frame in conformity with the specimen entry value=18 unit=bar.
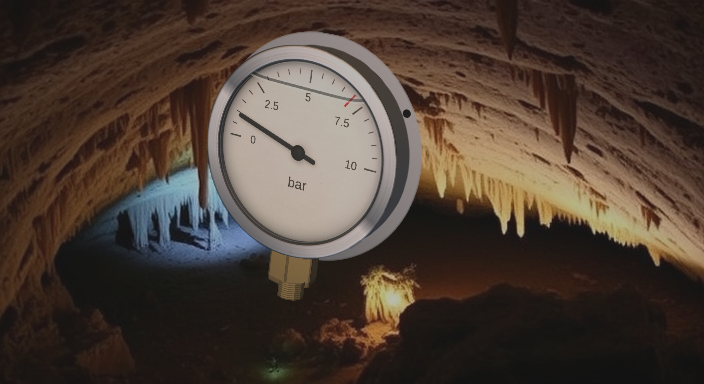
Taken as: value=1 unit=bar
